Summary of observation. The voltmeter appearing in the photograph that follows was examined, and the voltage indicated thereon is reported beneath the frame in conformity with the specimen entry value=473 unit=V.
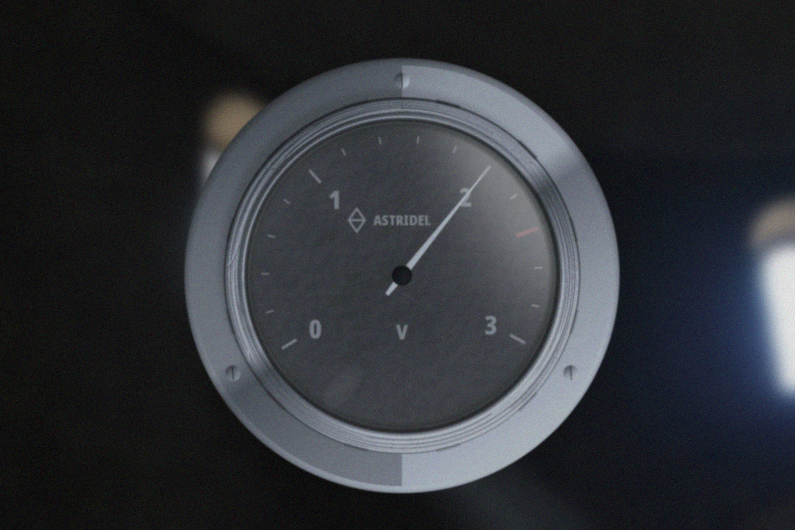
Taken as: value=2 unit=V
